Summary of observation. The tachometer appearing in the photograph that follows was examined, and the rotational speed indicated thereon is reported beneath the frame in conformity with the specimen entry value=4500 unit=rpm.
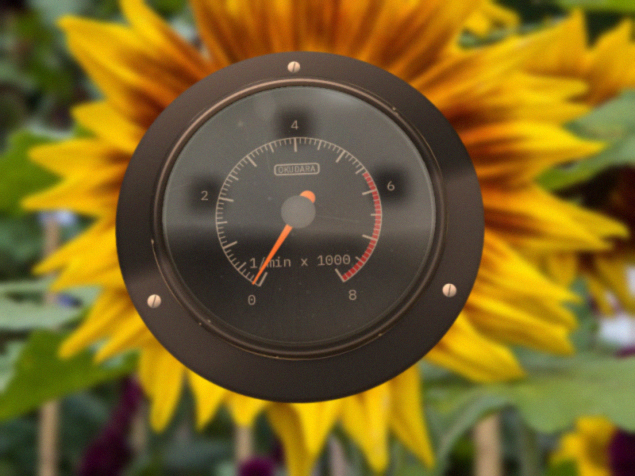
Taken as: value=100 unit=rpm
